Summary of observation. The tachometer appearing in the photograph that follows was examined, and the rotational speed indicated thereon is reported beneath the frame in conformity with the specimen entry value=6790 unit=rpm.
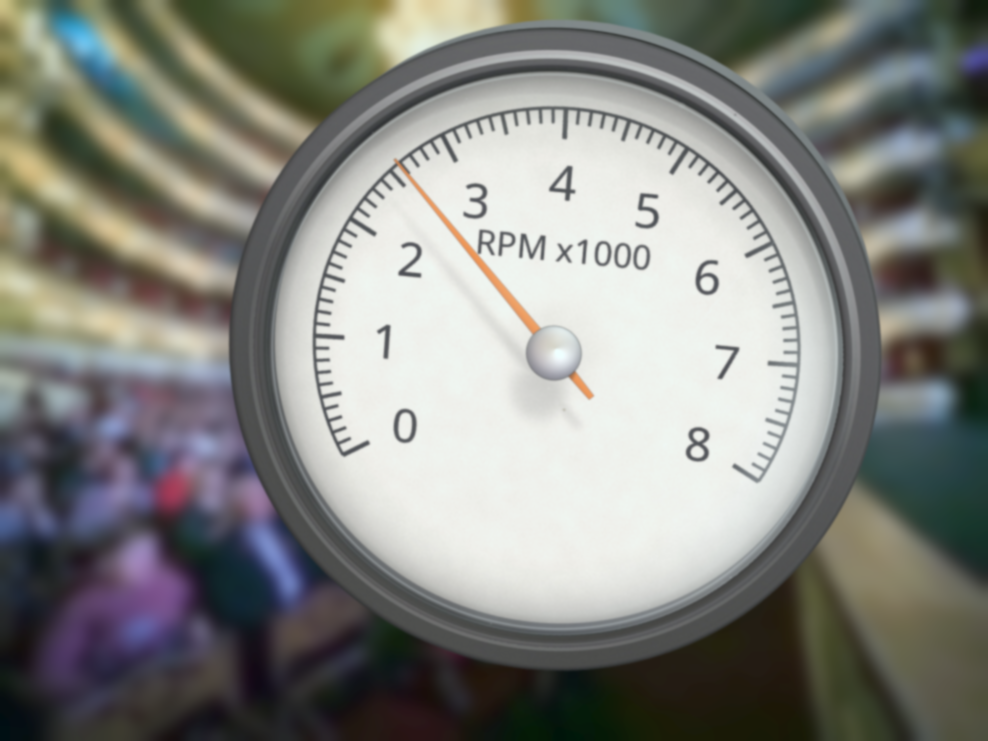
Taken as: value=2600 unit=rpm
